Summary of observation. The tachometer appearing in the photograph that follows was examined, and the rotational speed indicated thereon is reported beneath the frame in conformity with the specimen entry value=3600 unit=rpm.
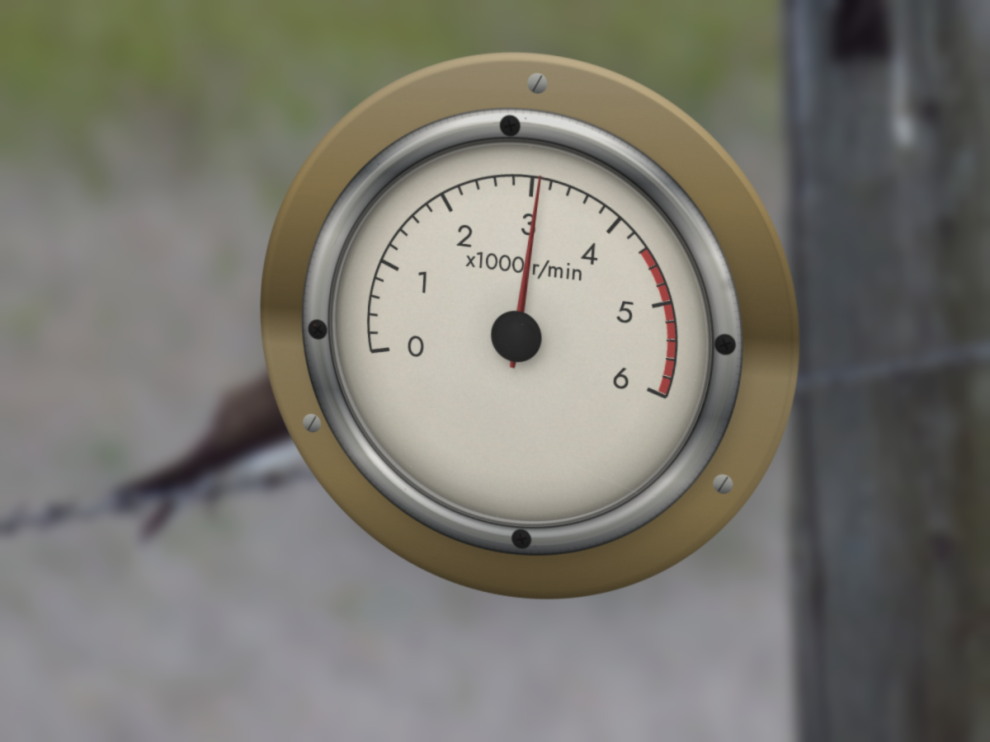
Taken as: value=3100 unit=rpm
